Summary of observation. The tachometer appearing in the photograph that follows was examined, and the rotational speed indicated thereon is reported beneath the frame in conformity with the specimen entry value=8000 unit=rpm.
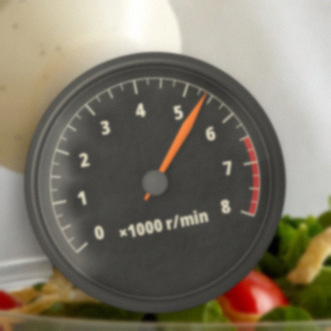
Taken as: value=5375 unit=rpm
